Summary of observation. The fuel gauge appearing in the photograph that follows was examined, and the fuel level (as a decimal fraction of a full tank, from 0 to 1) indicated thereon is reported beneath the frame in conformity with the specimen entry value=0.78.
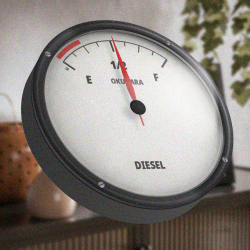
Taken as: value=0.5
